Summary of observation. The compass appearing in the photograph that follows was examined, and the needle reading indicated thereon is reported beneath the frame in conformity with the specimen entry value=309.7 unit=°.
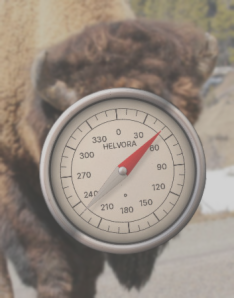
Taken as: value=50 unit=°
